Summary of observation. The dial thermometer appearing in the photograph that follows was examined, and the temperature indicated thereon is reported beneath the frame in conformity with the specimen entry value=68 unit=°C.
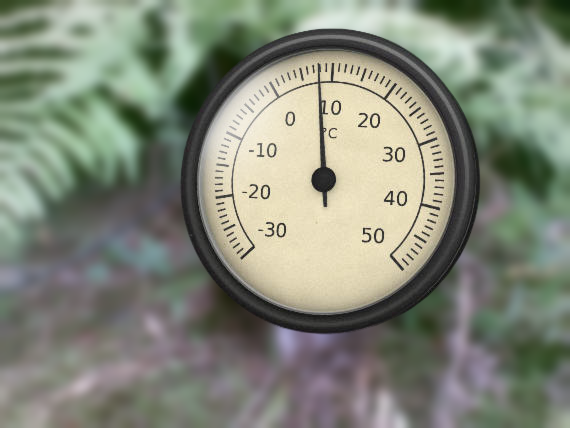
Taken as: value=8 unit=°C
